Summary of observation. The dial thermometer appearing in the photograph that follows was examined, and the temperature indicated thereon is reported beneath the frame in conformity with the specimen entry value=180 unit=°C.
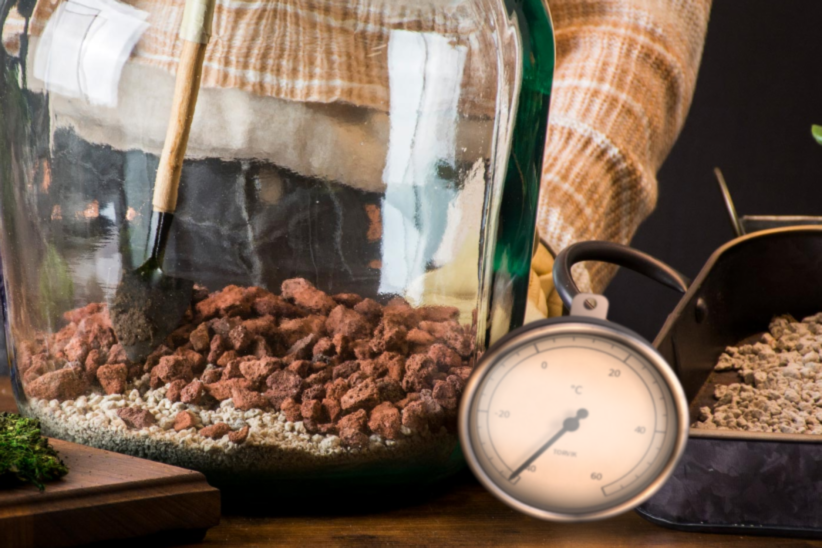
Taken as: value=-38 unit=°C
